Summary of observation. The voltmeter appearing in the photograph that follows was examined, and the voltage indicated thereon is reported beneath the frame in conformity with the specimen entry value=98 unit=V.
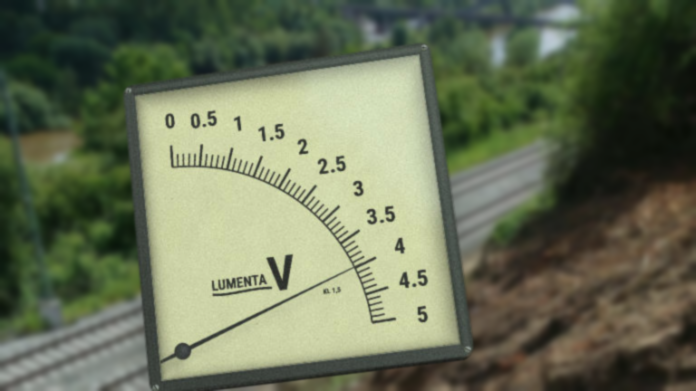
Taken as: value=4 unit=V
